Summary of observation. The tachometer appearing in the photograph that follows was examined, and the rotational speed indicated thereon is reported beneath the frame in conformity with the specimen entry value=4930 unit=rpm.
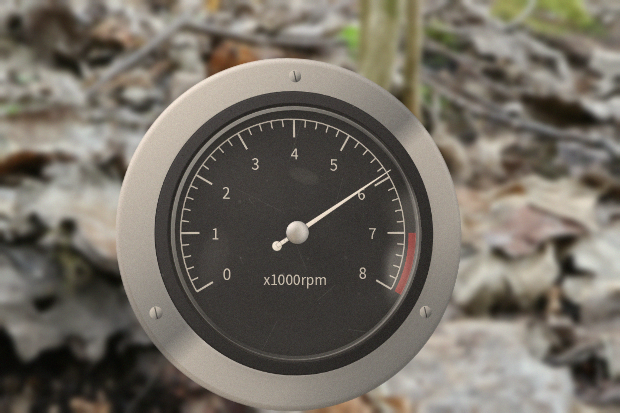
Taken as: value=5900 unit=rpm
